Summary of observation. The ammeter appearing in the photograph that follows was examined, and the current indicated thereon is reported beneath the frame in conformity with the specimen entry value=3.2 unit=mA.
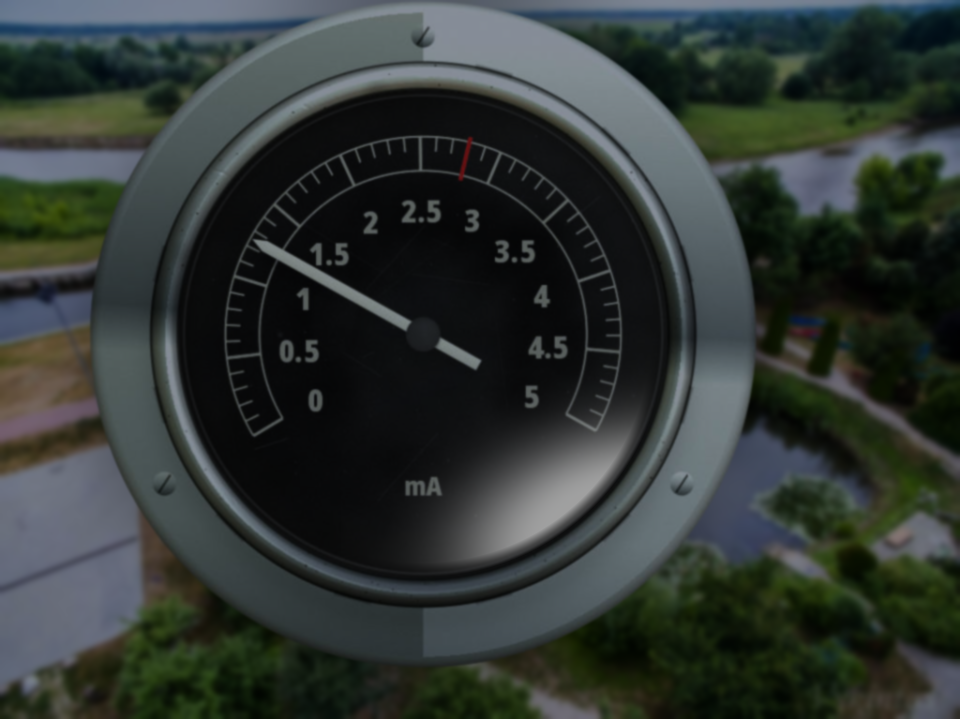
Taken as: value=1.25 unit=mA
